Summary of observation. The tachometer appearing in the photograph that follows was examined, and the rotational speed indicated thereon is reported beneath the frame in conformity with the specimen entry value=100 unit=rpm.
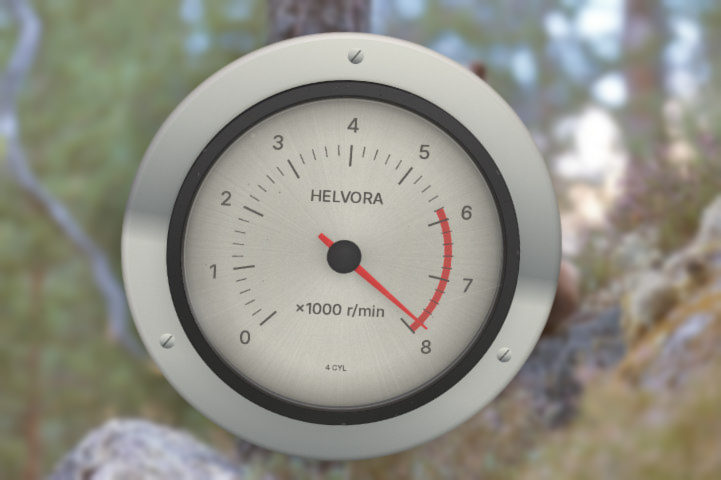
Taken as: value=7800 unit=rpm
